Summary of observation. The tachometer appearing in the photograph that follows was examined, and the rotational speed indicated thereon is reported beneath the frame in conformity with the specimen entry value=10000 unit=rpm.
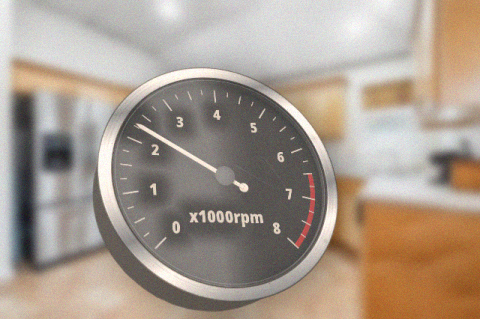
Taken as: value=2250 unit=rpm
